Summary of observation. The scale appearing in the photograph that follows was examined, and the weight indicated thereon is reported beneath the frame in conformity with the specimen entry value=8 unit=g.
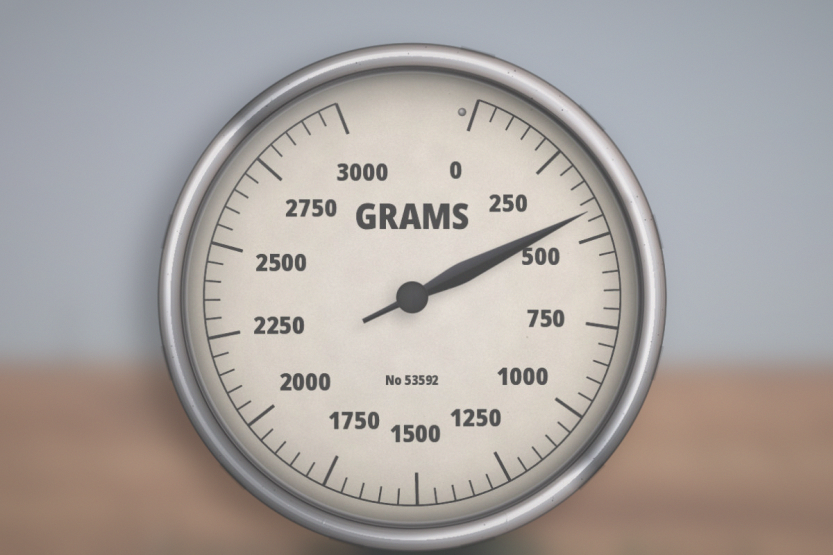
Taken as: value=425 unit=g
